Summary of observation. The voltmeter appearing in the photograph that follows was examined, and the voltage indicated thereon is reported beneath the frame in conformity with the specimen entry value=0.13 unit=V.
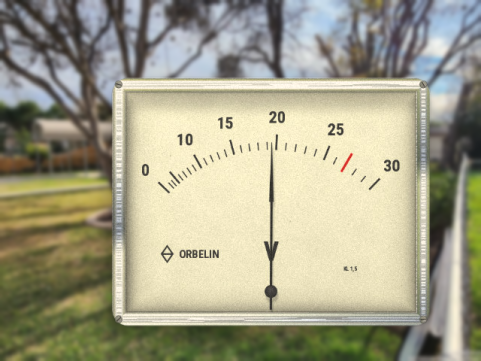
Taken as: value=19.5 unit=V
